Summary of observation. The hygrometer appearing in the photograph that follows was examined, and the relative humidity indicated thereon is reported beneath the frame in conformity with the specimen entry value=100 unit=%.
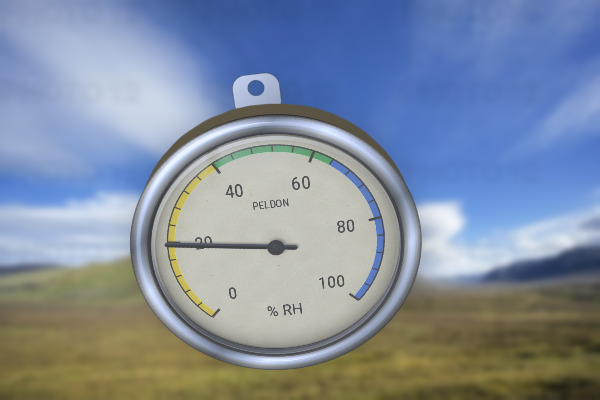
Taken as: value=20 unit=%
